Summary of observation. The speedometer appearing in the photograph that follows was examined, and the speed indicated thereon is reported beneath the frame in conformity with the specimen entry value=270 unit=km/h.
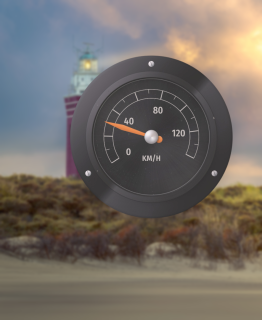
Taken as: value=30 unit=km/h
